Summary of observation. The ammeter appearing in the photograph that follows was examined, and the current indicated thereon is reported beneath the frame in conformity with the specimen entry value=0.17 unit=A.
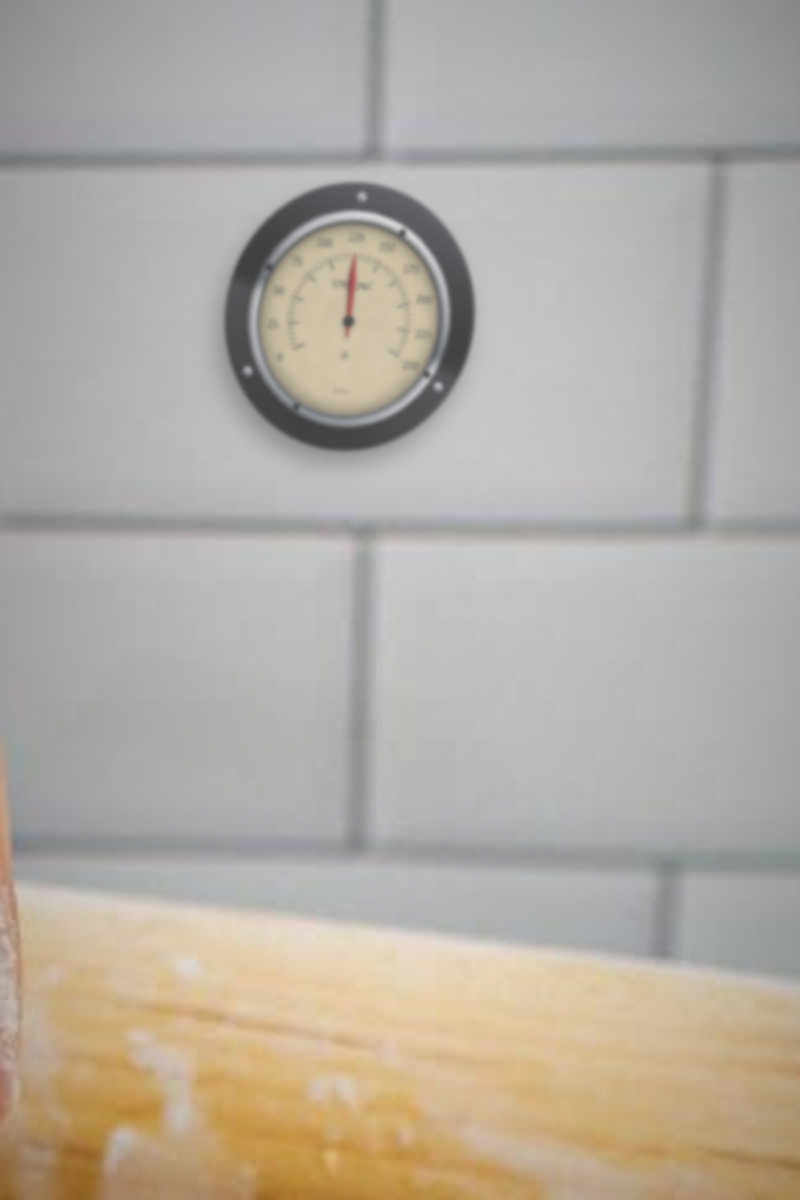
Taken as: value=125 unit=A
